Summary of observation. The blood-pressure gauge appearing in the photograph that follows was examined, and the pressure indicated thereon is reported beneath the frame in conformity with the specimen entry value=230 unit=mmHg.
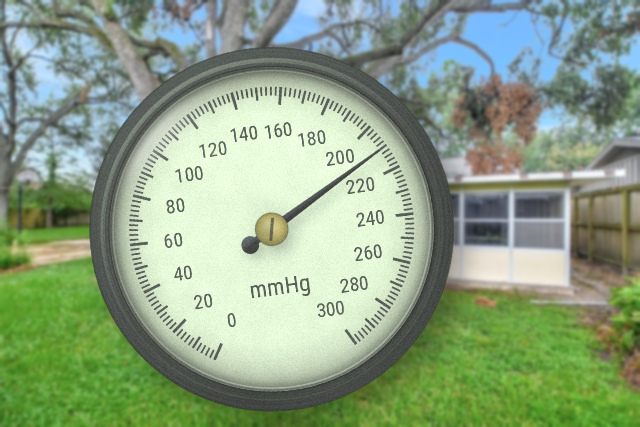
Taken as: value=210 unit=mmHg
